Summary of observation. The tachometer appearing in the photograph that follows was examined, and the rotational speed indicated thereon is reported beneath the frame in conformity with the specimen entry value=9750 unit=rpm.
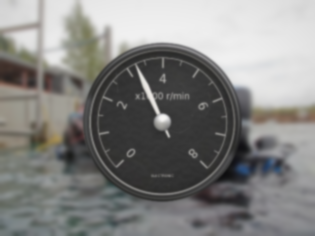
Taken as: value=3250 unit=rpm
